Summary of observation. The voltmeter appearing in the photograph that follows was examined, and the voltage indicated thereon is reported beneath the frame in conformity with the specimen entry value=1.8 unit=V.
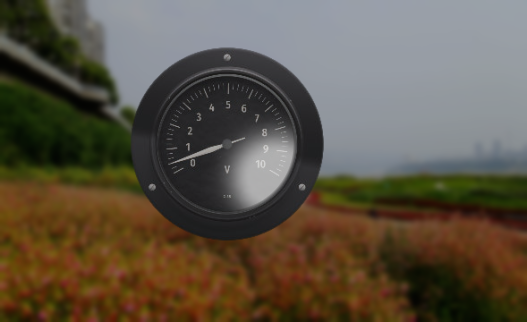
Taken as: value=0.4 unit=V
